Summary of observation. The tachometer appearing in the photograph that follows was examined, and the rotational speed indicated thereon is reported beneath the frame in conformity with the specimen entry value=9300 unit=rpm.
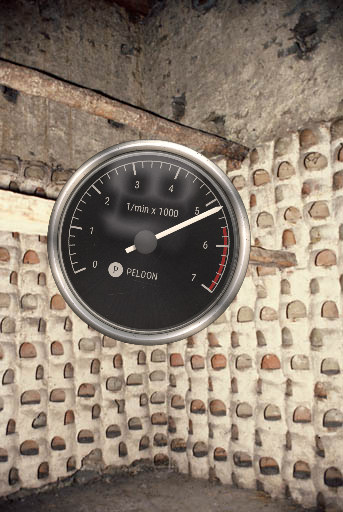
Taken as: value=5200 unit=rpm
